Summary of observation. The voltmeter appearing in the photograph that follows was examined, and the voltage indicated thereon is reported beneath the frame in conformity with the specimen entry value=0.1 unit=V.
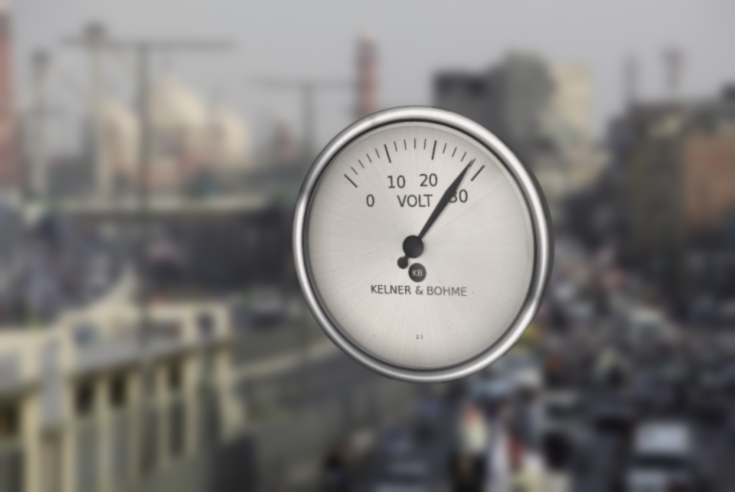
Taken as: value=28 unit=V
